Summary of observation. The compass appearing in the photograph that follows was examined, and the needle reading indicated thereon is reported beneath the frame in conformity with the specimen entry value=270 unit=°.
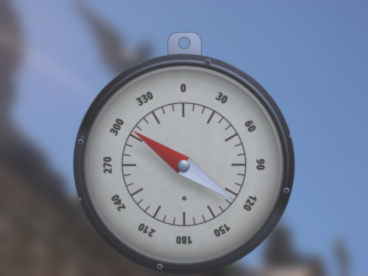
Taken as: value=305 unit=°
